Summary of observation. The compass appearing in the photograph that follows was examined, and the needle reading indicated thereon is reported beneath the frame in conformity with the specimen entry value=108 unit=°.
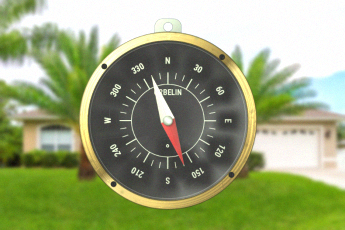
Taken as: value=160 unit=°
